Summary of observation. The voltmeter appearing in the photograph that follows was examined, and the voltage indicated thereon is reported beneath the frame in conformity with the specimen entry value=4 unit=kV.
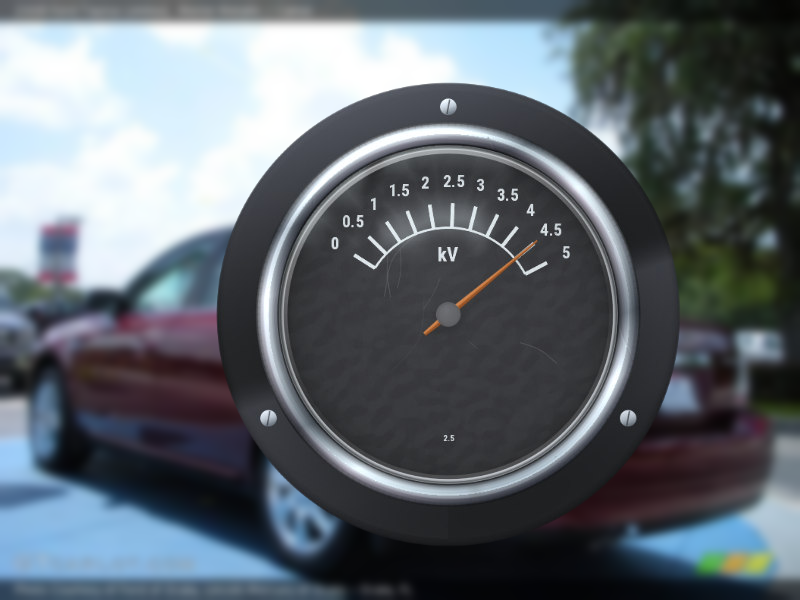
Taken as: value=4.5 unit=kV
